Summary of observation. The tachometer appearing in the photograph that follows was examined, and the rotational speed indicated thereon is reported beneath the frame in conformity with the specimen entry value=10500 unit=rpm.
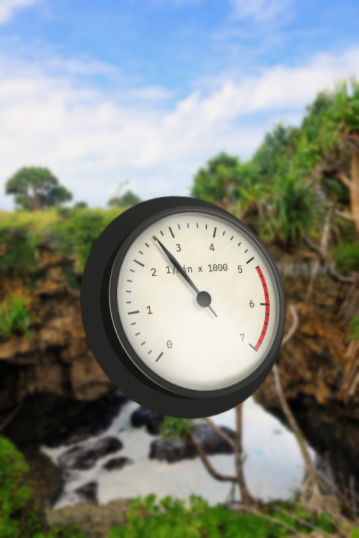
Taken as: value=2600 unit=rpm
